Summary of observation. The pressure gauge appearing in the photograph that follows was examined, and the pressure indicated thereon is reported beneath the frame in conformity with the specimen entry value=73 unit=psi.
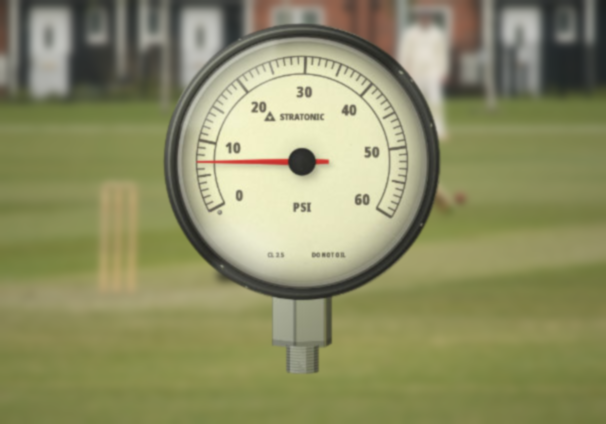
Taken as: value=7 unit=psi
